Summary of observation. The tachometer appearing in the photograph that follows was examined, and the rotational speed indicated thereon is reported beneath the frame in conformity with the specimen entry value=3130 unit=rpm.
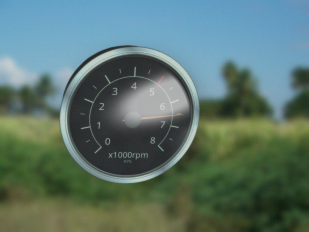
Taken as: value=6500 unit=rpm
